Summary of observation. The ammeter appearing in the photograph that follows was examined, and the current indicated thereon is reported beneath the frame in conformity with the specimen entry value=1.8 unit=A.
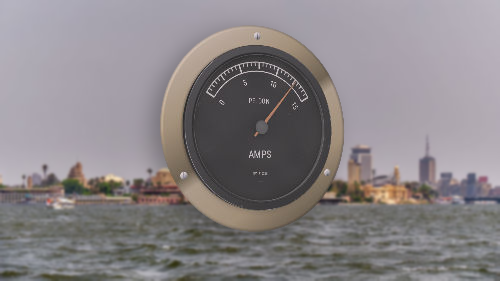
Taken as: value=12.5 unit=A
